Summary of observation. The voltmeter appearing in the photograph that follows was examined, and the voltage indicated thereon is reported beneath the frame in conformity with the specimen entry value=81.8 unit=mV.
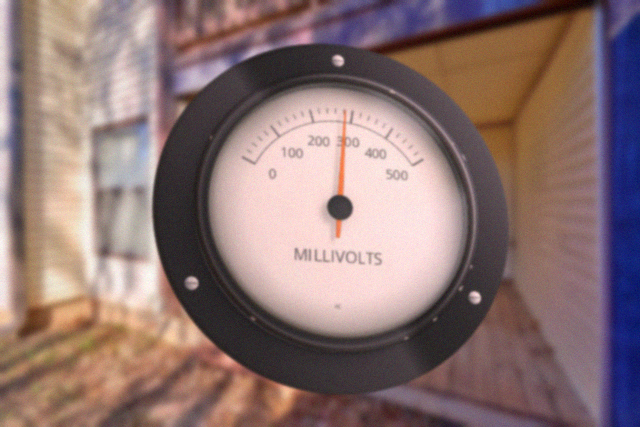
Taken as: value=280 unit=mV
